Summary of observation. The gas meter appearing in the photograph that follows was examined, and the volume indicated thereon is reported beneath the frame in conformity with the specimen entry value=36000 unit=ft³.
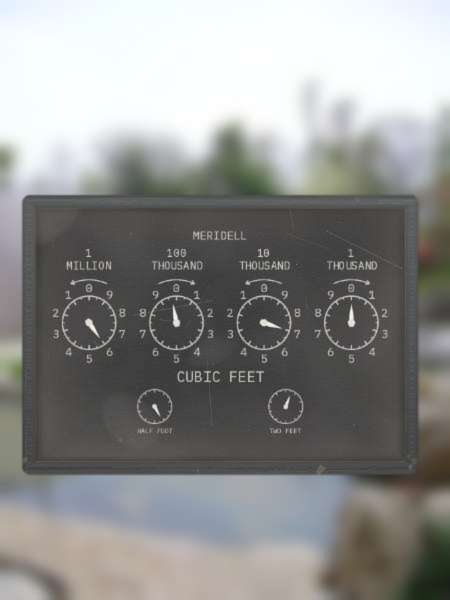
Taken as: value=597000 unit=ft³
